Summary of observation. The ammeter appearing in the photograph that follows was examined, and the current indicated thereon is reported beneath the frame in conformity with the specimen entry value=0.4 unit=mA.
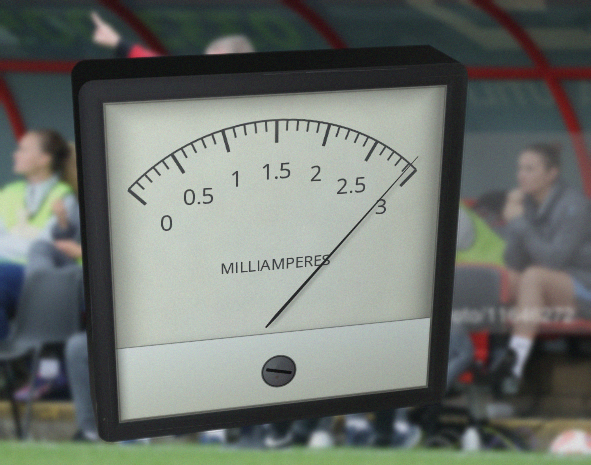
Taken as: value=2.9 unit=mA
